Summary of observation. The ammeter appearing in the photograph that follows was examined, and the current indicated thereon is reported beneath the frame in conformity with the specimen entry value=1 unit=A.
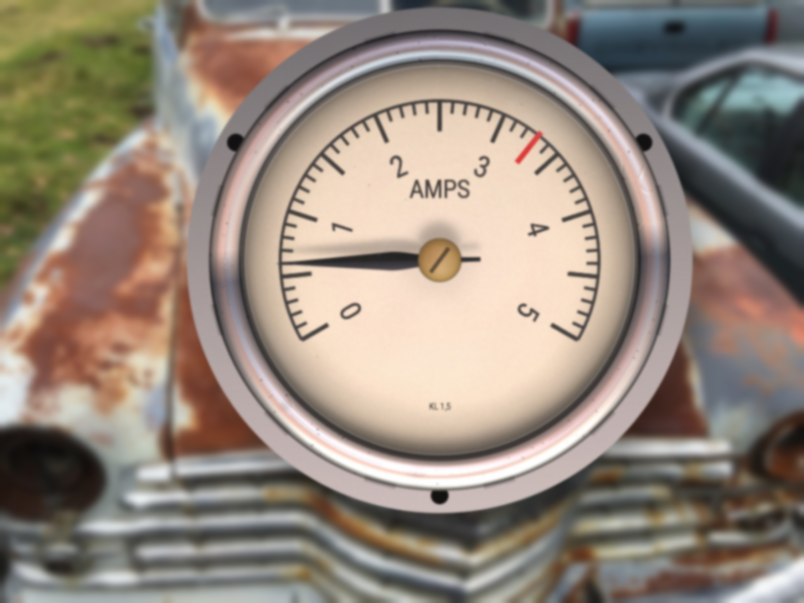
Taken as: value=0.6 unit=A
